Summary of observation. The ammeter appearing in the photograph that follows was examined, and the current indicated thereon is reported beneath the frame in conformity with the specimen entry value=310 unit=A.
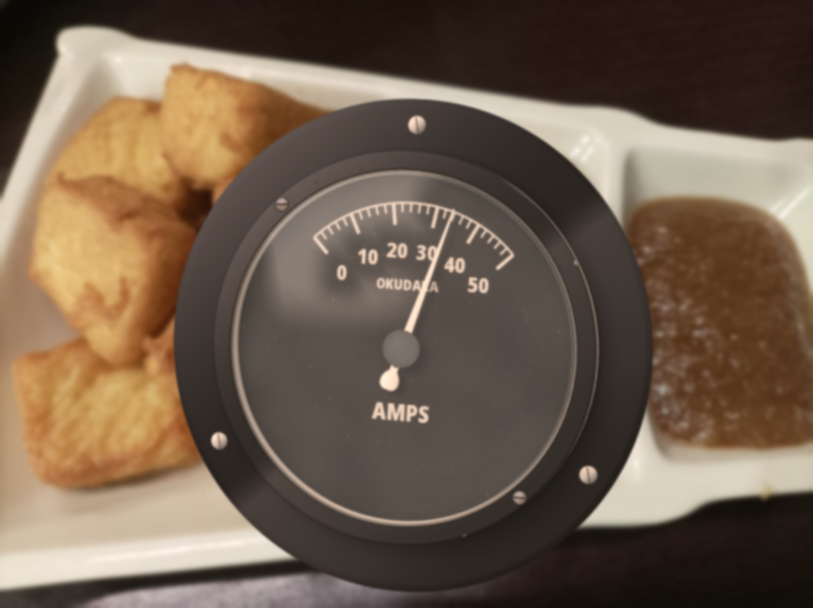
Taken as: value=34 unit=A
